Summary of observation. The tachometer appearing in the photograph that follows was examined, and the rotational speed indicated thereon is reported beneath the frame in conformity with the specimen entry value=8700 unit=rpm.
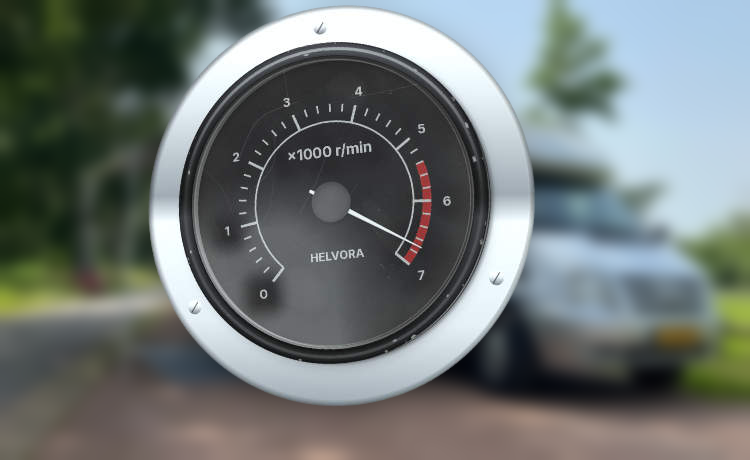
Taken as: value=6700 unit=rpm
